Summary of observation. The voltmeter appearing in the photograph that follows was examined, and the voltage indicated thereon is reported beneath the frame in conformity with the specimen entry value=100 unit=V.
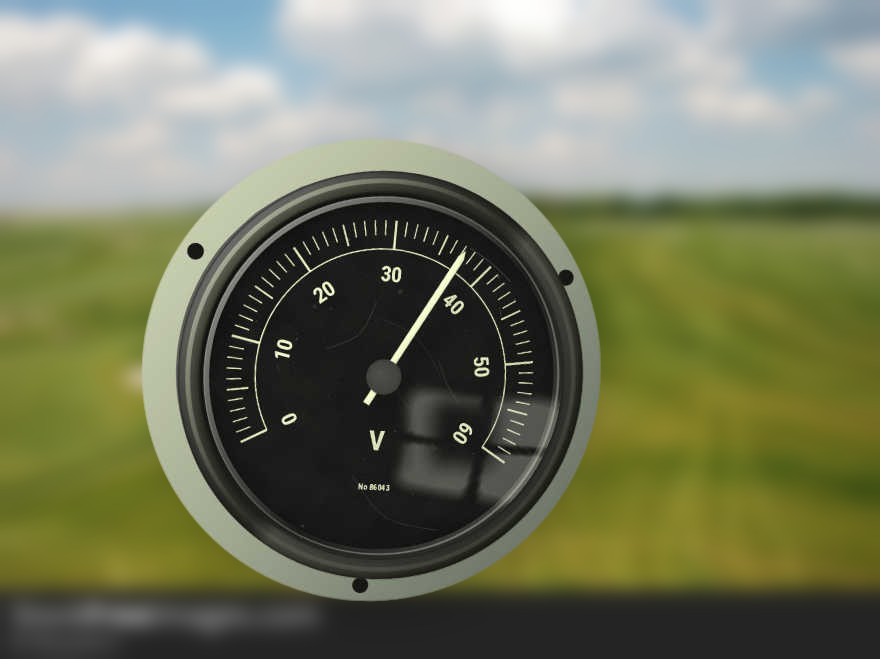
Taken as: value=37 unit=V
